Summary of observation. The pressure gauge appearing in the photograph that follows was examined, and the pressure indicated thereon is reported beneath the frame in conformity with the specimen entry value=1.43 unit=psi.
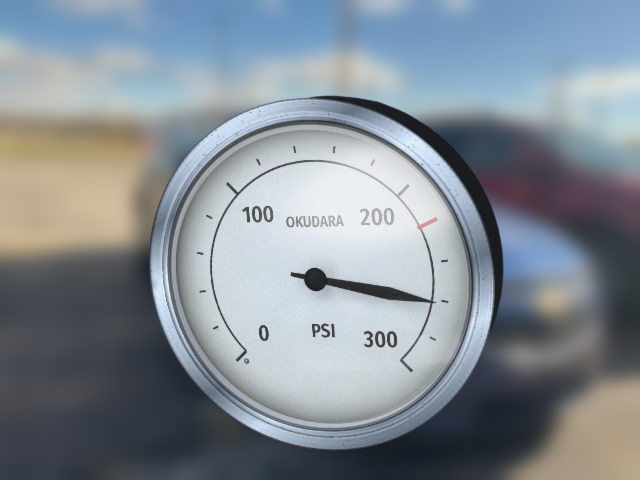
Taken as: value=260 unit=psi
